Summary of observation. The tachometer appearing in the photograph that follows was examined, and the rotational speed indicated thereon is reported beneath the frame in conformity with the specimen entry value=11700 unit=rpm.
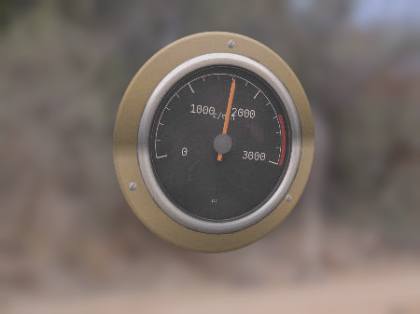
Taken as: value=1600 unit=rpm
